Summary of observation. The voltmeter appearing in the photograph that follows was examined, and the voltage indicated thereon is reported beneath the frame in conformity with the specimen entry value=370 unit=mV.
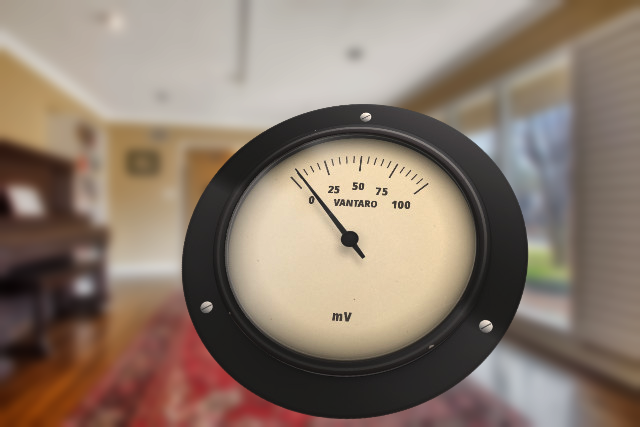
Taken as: value=5 unit=mV
